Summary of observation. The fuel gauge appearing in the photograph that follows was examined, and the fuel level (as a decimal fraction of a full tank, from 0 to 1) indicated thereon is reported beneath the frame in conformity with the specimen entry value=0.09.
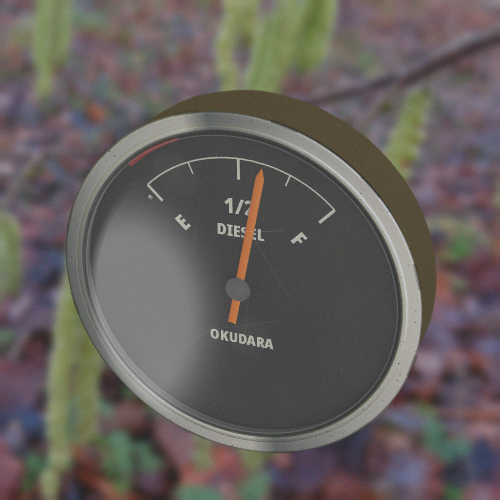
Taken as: value=0.625
